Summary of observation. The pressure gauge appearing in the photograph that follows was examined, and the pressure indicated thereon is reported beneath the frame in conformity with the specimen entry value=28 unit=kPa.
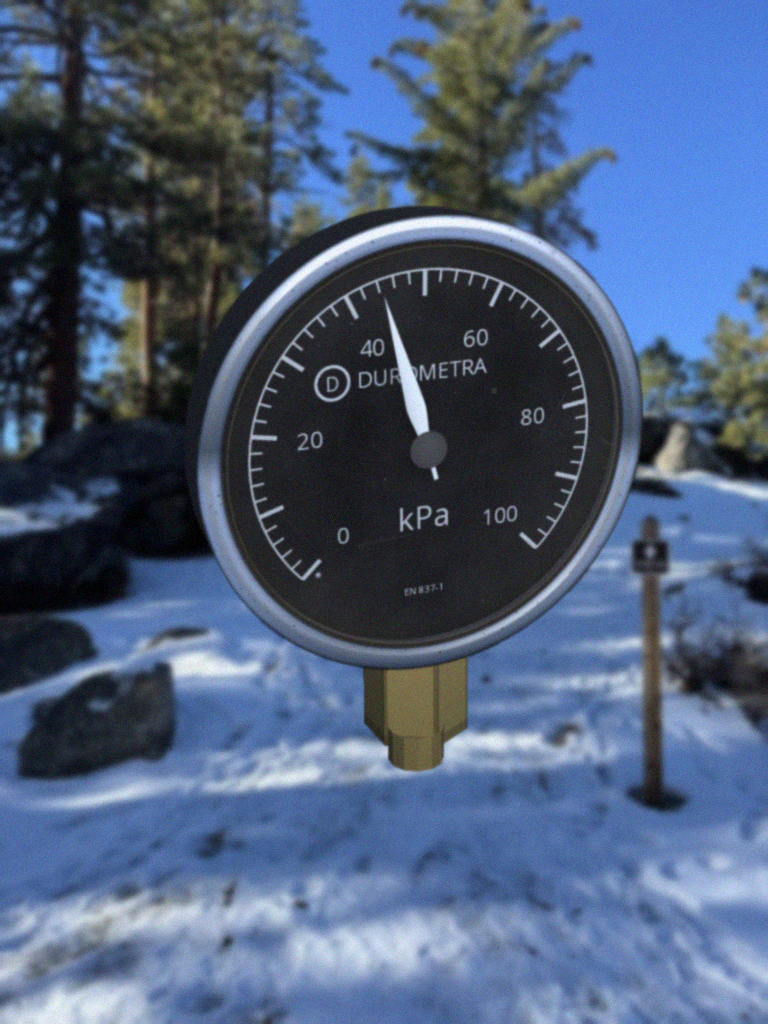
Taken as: value=44 unit=kPa
